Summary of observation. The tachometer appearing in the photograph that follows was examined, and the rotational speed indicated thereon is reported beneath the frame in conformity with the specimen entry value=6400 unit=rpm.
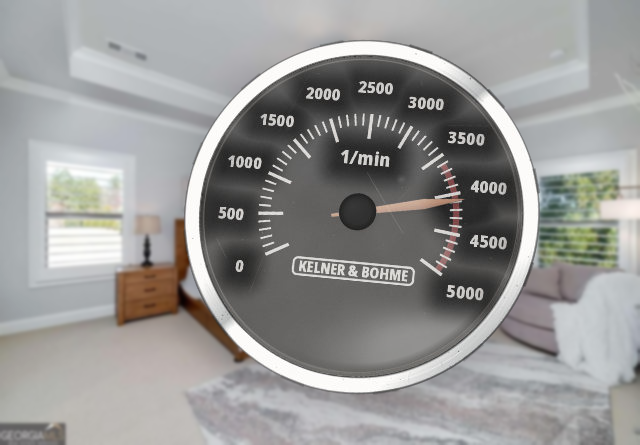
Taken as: value=4100 unit=rpm
